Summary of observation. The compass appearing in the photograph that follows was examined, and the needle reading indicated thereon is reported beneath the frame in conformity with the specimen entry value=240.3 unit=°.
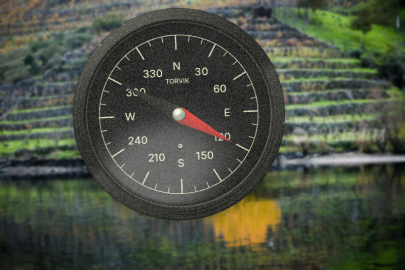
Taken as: value=120 unit=°
